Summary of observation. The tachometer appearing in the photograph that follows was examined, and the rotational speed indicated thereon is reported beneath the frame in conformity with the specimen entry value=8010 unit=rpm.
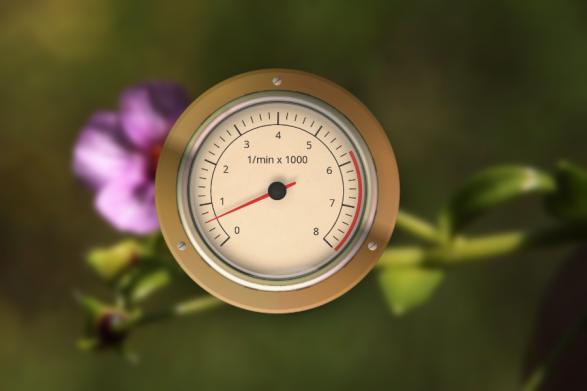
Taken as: value=600 unit=rpm
